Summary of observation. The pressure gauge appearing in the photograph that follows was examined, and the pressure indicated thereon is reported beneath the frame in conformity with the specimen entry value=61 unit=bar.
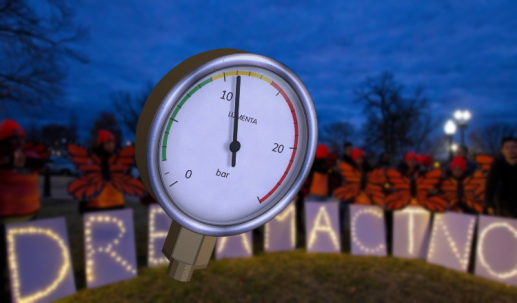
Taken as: value=11 unit=bar
